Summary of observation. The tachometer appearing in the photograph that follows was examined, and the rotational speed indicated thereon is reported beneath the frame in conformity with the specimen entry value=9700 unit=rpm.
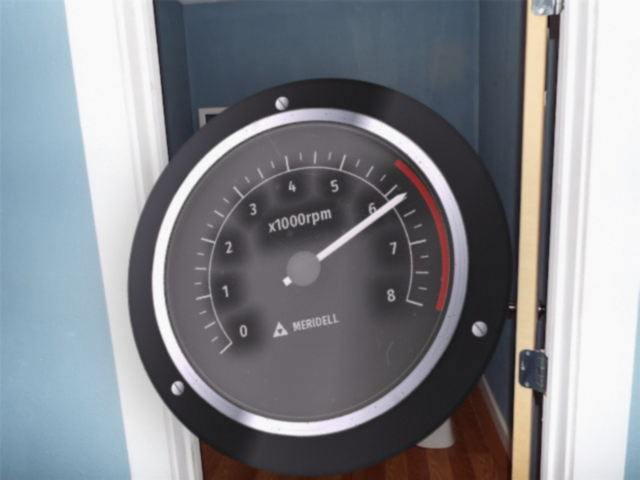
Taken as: value=6250 unit=rpm
